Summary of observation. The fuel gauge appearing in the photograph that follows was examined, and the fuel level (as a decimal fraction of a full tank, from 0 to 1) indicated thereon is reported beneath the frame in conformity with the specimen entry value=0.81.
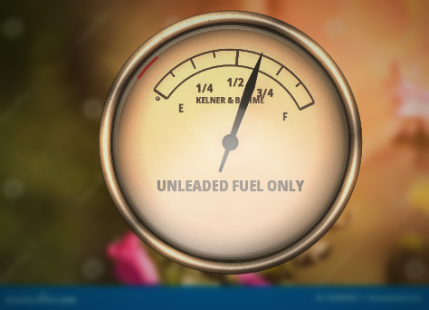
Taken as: value=0.625
